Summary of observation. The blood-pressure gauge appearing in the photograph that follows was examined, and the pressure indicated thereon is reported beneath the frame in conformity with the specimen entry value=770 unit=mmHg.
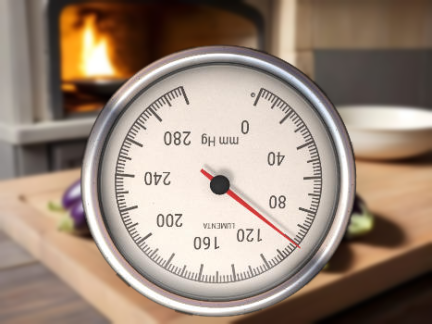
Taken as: value=100 unit=mmHg
